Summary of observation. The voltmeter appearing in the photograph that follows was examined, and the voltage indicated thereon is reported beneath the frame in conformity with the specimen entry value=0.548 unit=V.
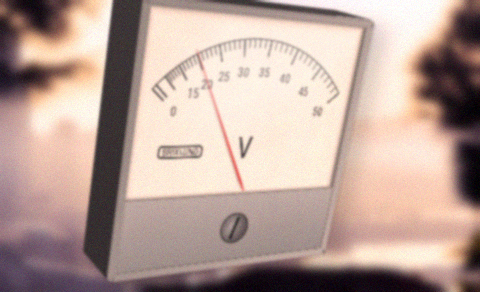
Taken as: value=20 unit=V
